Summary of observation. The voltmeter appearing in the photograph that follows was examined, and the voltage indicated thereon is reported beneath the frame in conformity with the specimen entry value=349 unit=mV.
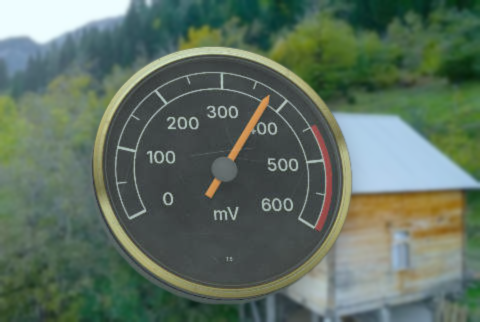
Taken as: value=375 unit=mV
